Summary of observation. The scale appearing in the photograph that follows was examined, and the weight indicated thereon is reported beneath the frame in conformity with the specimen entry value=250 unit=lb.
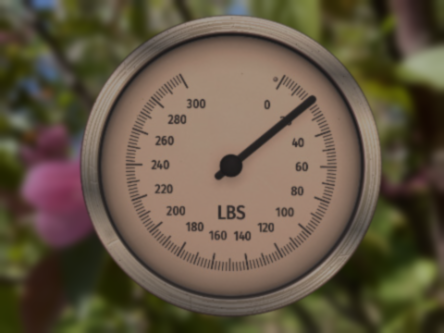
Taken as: value=20 unit=lb
